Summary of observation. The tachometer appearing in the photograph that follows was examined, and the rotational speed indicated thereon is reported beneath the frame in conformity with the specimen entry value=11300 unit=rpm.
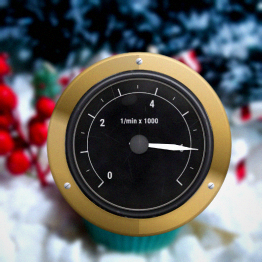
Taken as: value=6000 unit=rpm
